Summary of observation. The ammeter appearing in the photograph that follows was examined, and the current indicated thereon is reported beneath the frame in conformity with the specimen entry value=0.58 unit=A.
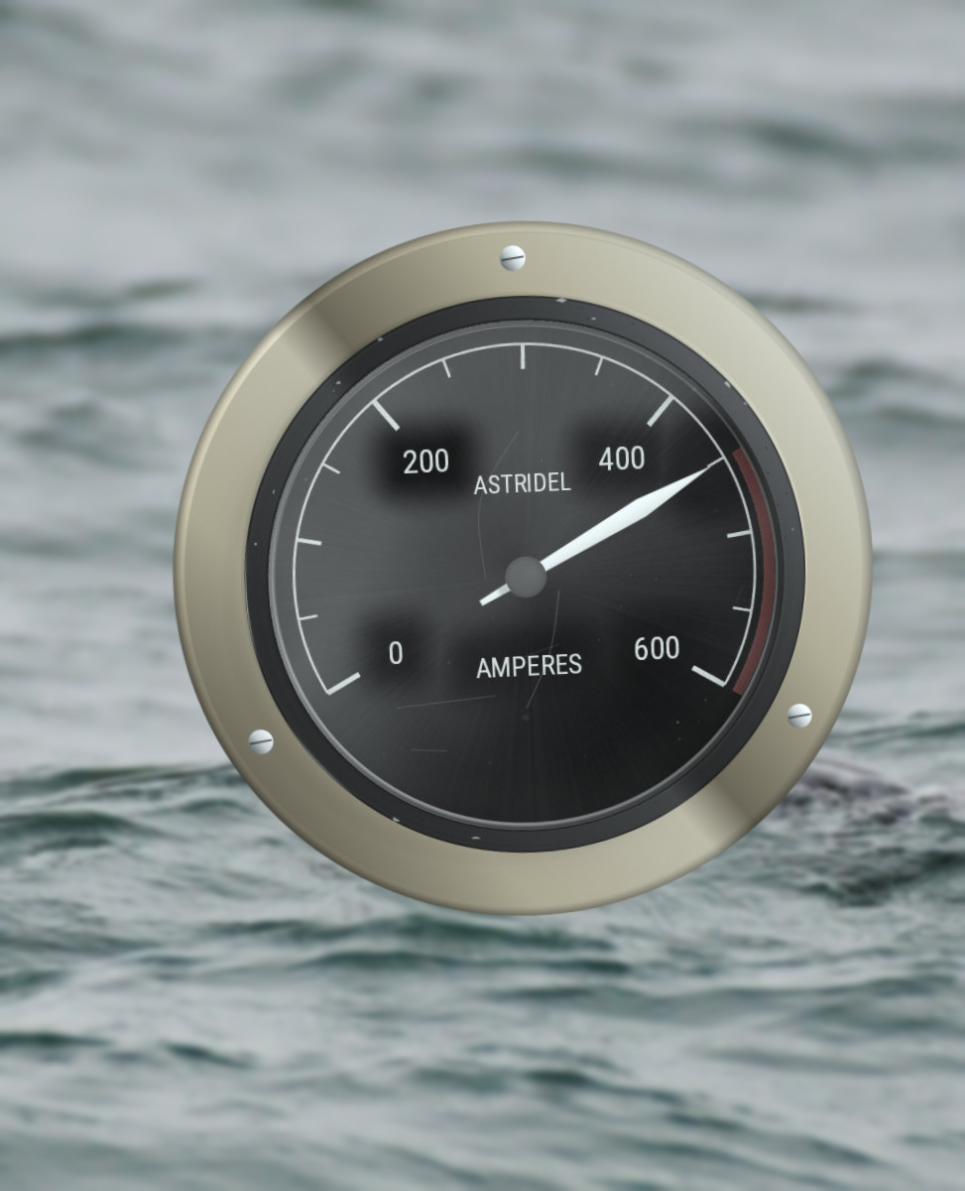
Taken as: value=450 unit=A
